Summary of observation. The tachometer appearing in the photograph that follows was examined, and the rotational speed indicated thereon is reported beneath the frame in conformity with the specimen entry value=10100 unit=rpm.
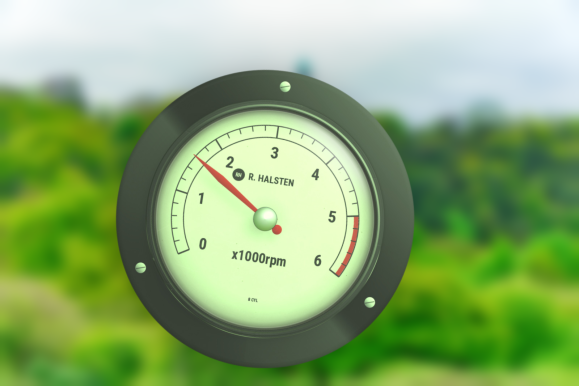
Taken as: value=1600 unit=rpm
